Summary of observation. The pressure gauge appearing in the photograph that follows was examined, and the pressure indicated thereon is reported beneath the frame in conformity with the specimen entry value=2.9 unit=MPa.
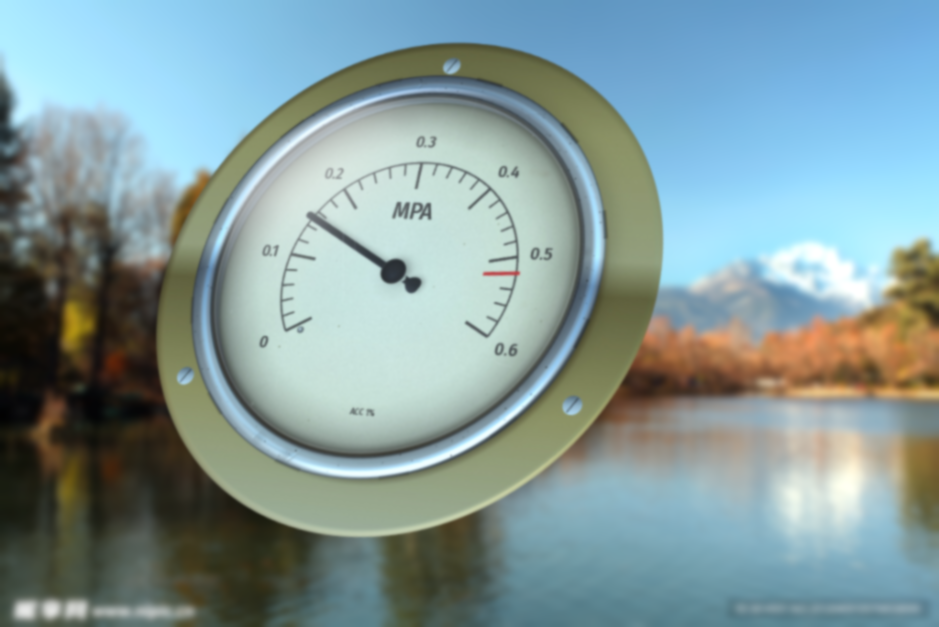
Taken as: value=0.15 unit=MPa
